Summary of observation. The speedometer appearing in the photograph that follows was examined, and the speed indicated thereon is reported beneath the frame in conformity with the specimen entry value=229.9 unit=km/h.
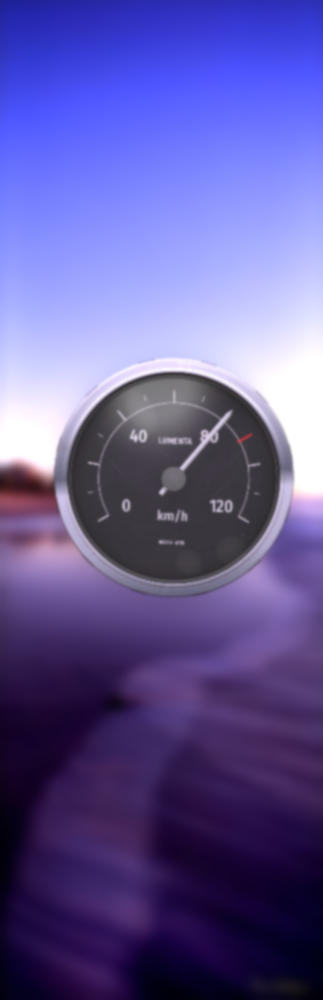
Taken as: value=80 unit=km/h
